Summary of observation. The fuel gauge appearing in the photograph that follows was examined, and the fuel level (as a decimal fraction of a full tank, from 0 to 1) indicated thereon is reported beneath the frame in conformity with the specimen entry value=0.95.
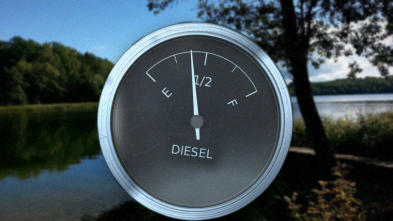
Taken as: value=0.375
